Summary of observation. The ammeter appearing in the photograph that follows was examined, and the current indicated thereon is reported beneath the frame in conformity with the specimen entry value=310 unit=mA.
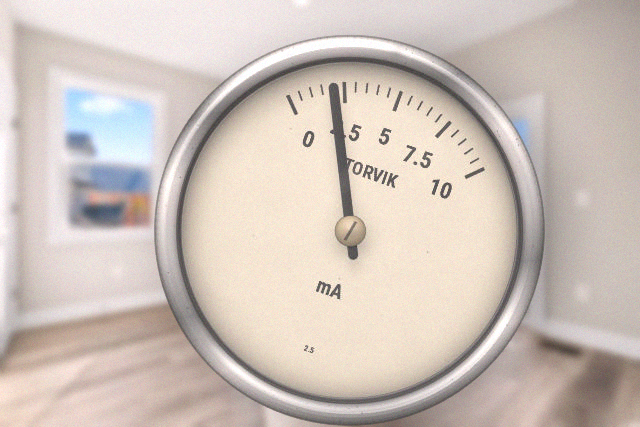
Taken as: value=2 unit=mA
